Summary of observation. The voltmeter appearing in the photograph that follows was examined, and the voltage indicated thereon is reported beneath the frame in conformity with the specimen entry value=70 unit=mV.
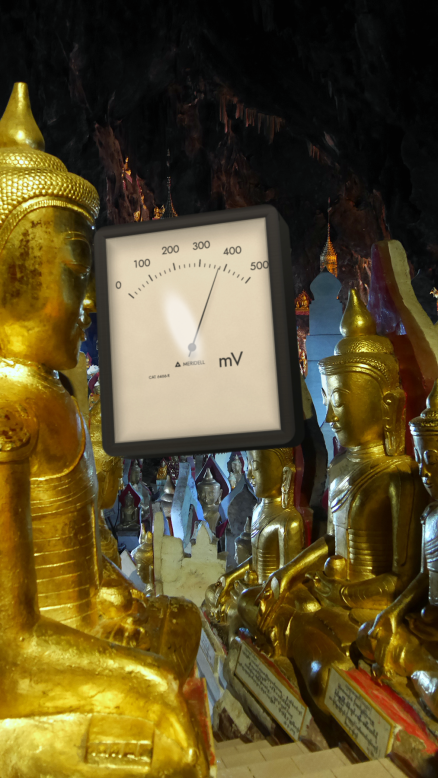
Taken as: value=380 unit=mV
